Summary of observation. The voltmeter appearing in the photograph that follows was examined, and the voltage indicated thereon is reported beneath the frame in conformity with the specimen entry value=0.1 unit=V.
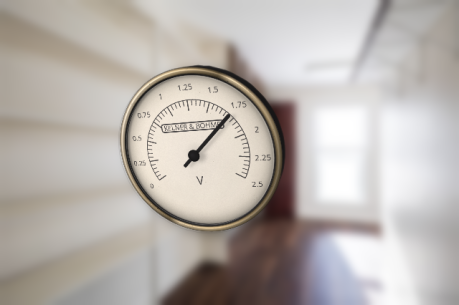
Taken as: value=1.75 unit=V
